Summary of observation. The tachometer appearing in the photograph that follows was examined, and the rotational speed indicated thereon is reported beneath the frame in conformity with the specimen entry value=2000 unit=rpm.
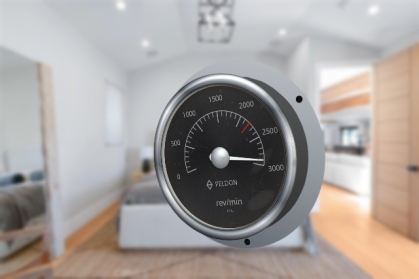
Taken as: value=2900 unit=rpm
